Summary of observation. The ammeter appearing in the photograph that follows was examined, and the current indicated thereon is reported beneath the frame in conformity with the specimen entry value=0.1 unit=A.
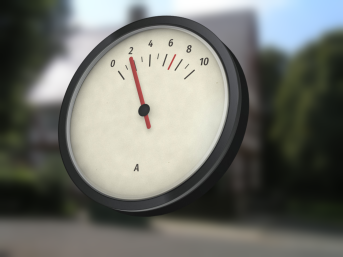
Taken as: value=2 unit=A
